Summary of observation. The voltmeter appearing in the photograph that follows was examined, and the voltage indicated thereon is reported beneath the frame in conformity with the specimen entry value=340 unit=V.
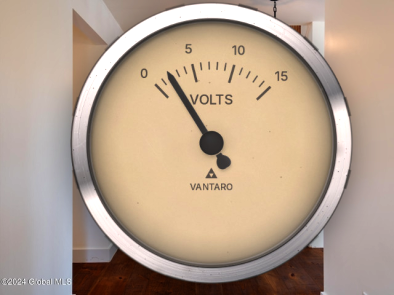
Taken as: value=2 unit=V
